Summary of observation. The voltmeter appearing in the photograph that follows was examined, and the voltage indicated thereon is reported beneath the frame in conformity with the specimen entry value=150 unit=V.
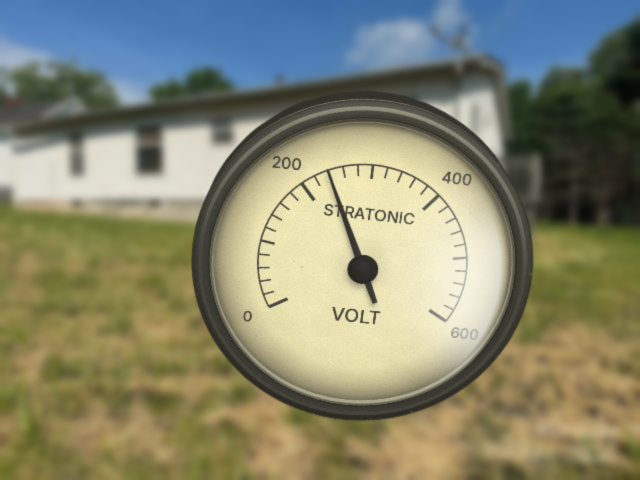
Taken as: value=240 unit=V
